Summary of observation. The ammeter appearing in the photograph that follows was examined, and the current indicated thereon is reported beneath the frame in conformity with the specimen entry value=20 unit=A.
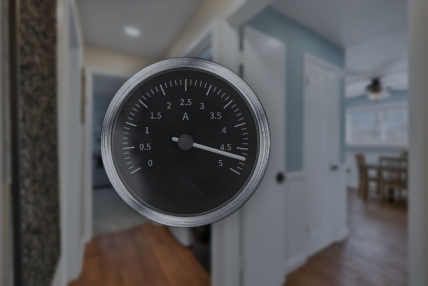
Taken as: value=4.7 unit=A
